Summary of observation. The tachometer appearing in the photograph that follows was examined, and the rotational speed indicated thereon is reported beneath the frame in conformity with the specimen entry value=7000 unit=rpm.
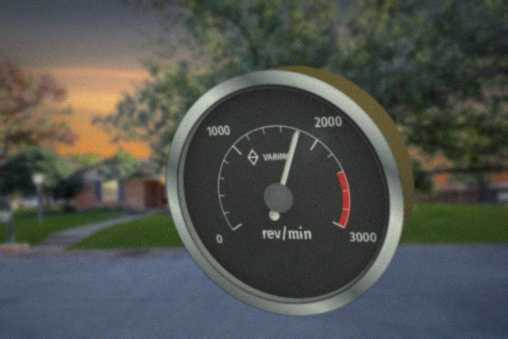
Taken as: value=1800 unit=rpm
